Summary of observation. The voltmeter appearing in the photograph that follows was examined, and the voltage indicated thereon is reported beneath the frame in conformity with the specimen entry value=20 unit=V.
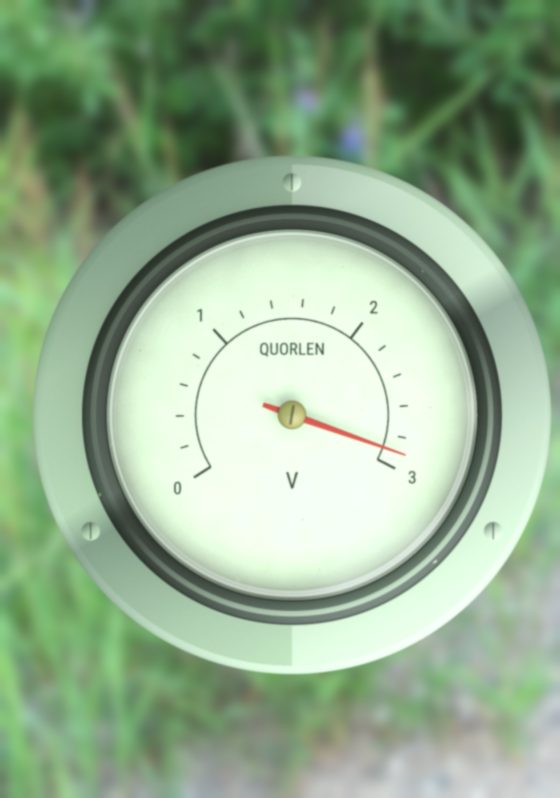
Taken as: value=2.9 unit=V
